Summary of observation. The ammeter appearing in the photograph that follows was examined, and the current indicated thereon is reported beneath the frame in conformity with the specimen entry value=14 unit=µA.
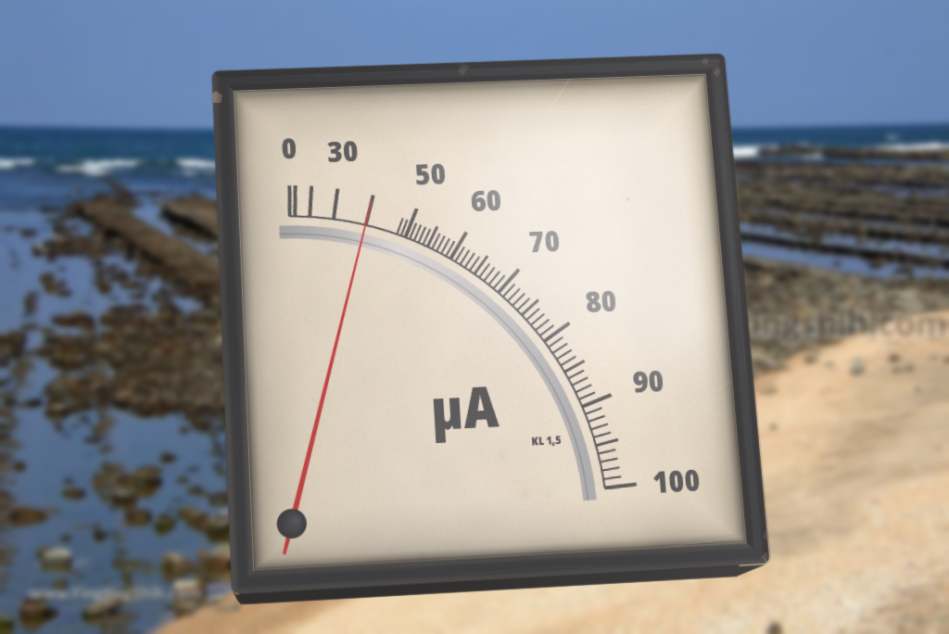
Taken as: value=40 unit=µA
